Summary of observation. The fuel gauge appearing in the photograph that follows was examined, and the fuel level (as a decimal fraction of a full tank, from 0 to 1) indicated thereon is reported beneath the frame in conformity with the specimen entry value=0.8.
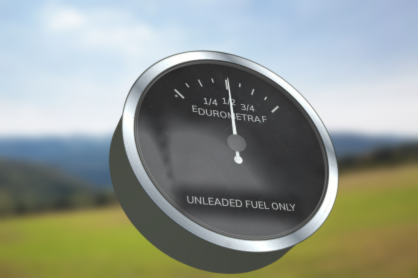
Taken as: value=0.5
